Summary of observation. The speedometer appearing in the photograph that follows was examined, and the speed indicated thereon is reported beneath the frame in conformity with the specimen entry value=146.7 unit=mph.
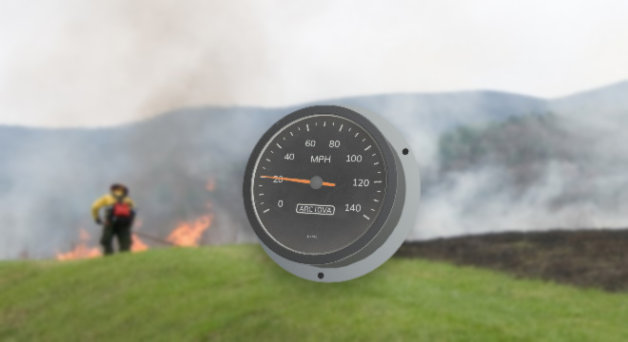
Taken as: value=20 unit=mph
